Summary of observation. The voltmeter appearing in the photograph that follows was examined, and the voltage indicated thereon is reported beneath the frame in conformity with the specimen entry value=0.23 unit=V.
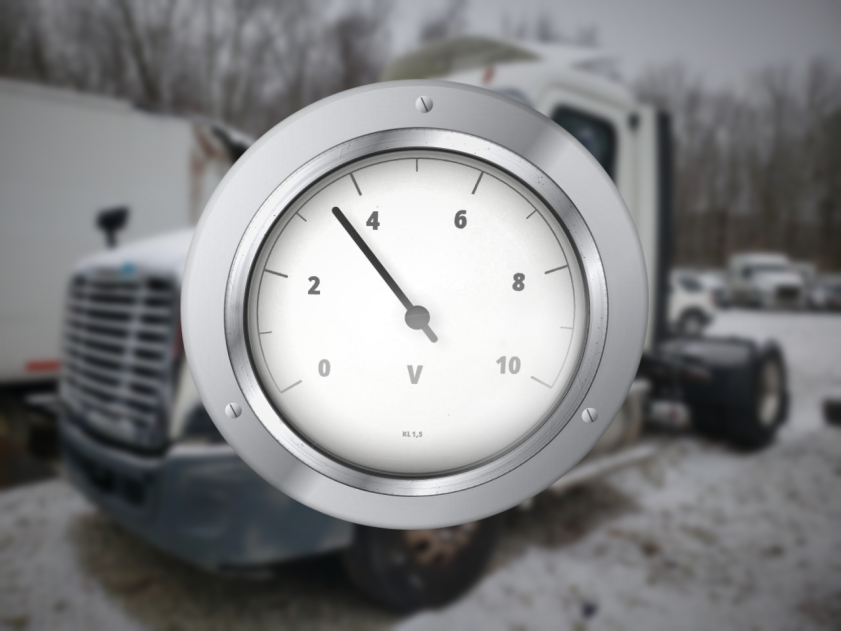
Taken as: value=3.5 unit=V
